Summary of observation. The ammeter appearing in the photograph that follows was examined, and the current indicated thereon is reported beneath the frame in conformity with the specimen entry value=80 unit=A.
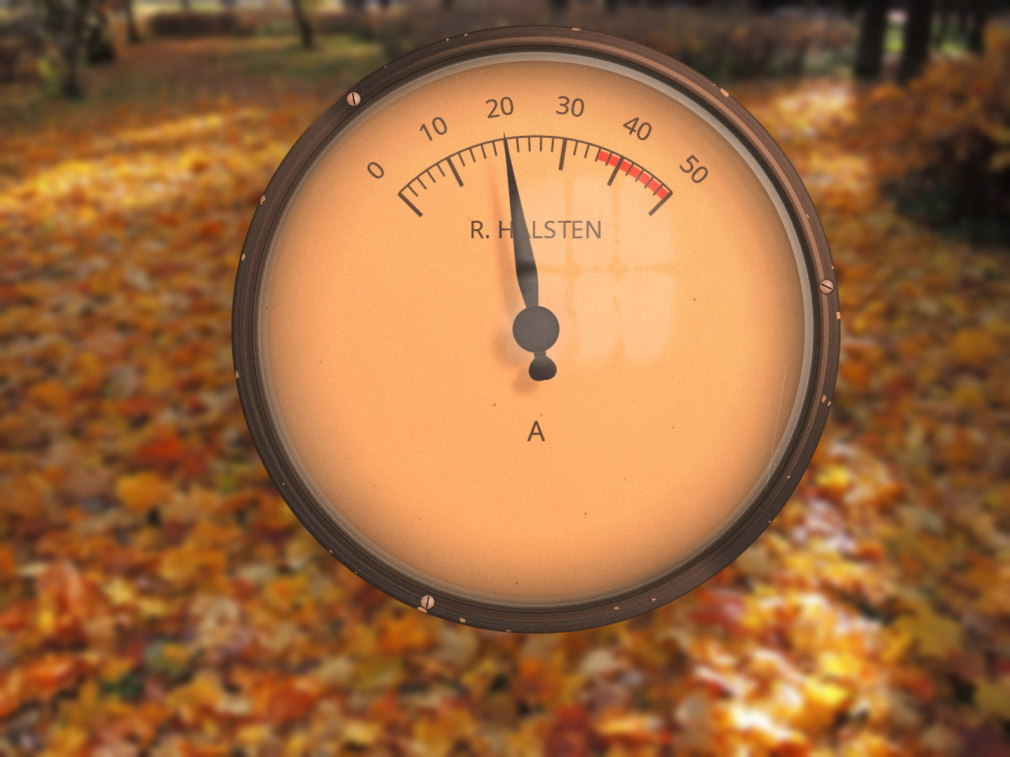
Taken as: value=20 unit=A
